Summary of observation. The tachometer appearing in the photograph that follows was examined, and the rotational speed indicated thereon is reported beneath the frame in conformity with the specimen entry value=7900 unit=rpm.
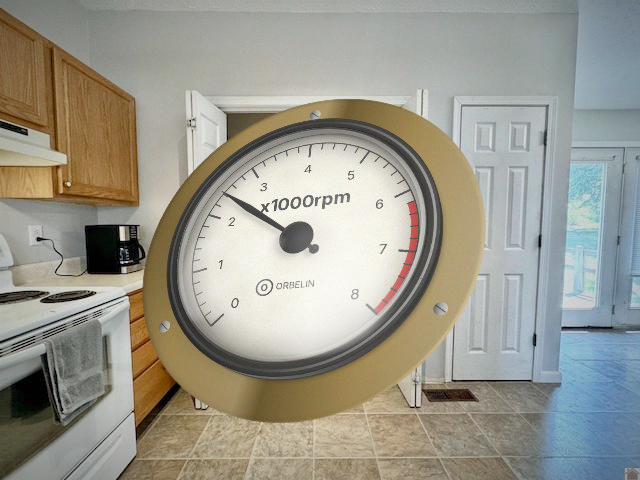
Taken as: value=2400 unit=rpm
